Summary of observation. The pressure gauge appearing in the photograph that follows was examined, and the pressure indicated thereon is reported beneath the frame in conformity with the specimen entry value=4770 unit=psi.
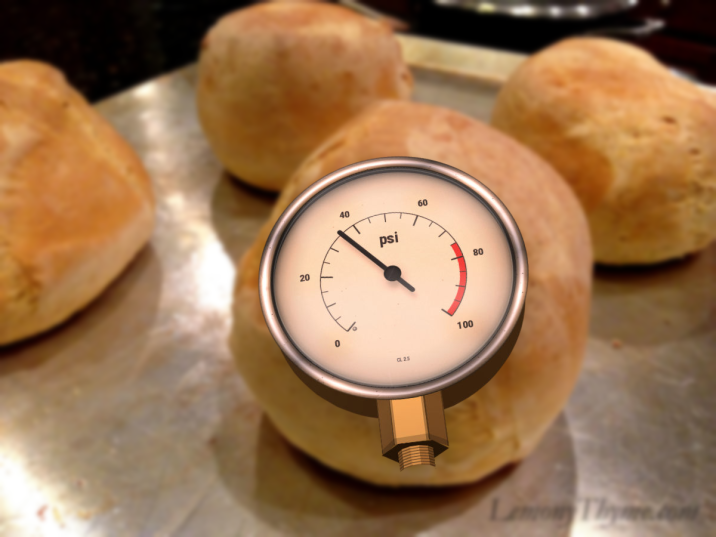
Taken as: value=35 unit=psi
